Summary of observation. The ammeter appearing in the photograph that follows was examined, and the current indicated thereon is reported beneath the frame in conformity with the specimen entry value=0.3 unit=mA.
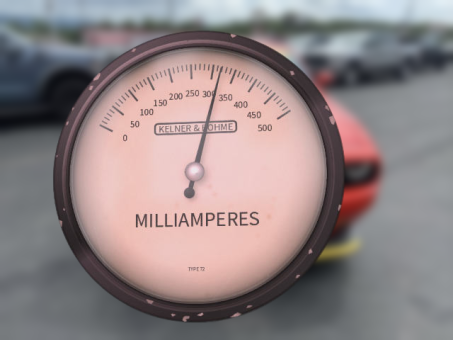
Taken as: value=320 unit=mA
